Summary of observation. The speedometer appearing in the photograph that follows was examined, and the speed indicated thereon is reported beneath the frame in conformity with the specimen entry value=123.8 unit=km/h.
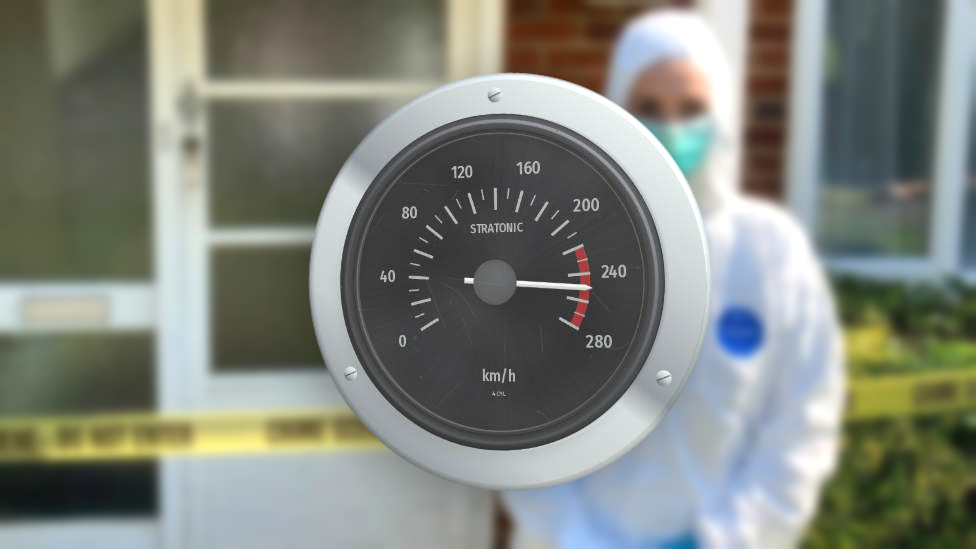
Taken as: value=250 unit=km/h
